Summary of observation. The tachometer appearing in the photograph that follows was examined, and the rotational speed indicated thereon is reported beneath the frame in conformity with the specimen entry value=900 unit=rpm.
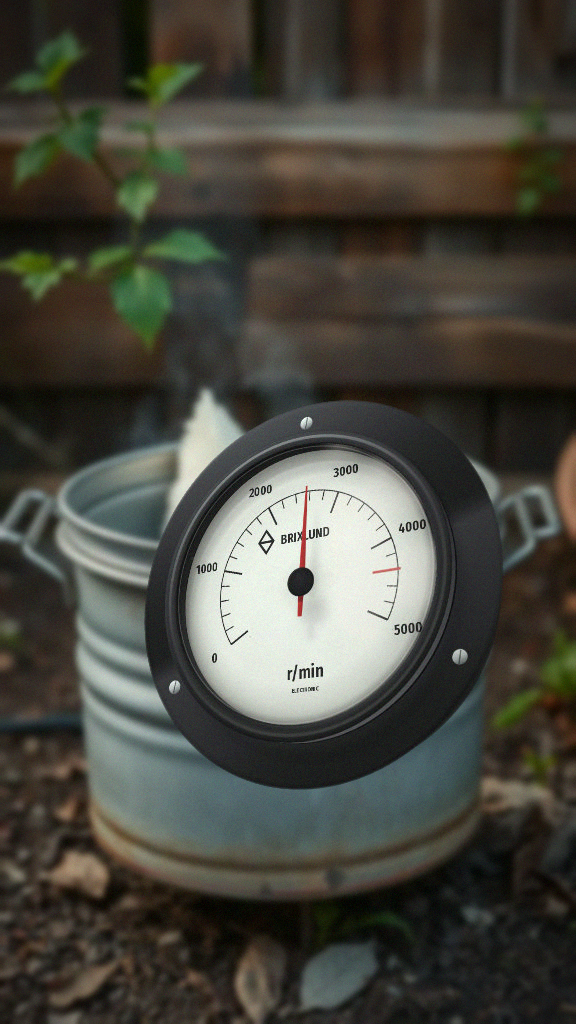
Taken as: value=2600 unit=rpm
